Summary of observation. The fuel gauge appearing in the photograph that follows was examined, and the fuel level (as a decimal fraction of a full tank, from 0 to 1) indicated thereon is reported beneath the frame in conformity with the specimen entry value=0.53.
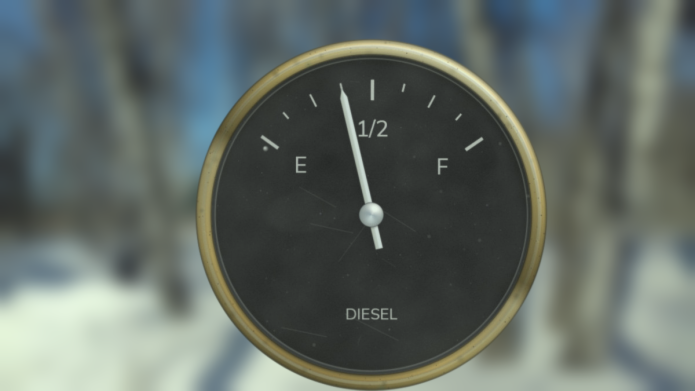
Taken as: value=0.375
